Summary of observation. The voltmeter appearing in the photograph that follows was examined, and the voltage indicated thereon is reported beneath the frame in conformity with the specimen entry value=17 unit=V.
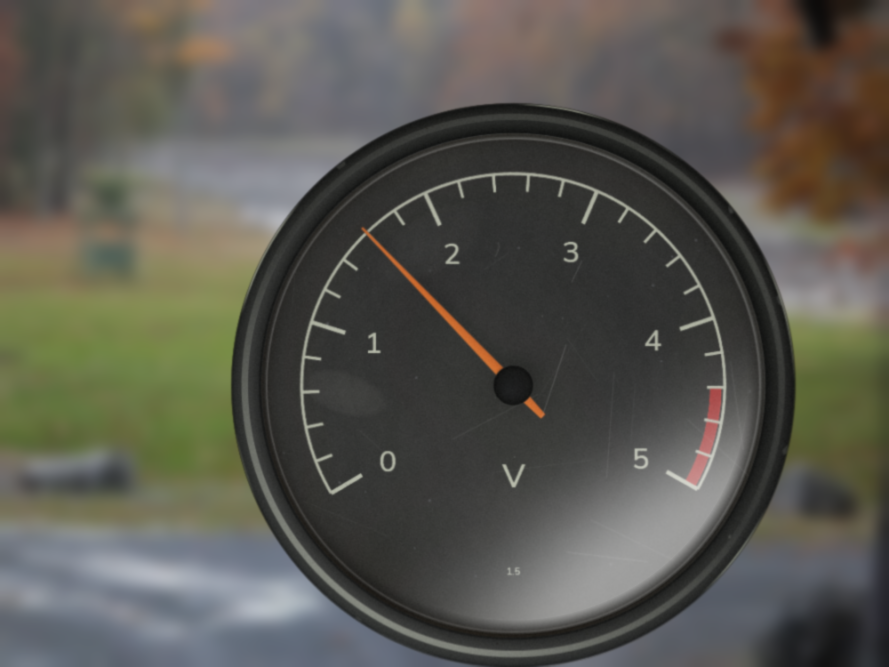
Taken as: value=1.6 unit=V
